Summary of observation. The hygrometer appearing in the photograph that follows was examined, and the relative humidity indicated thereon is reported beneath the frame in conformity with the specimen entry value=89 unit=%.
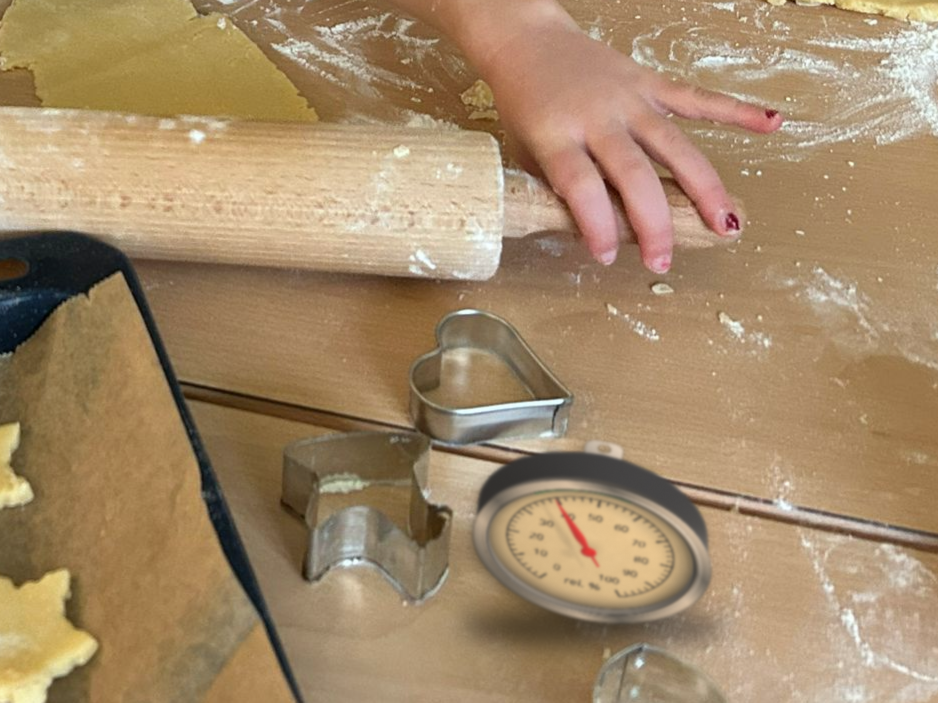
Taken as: value=40 unit=%
